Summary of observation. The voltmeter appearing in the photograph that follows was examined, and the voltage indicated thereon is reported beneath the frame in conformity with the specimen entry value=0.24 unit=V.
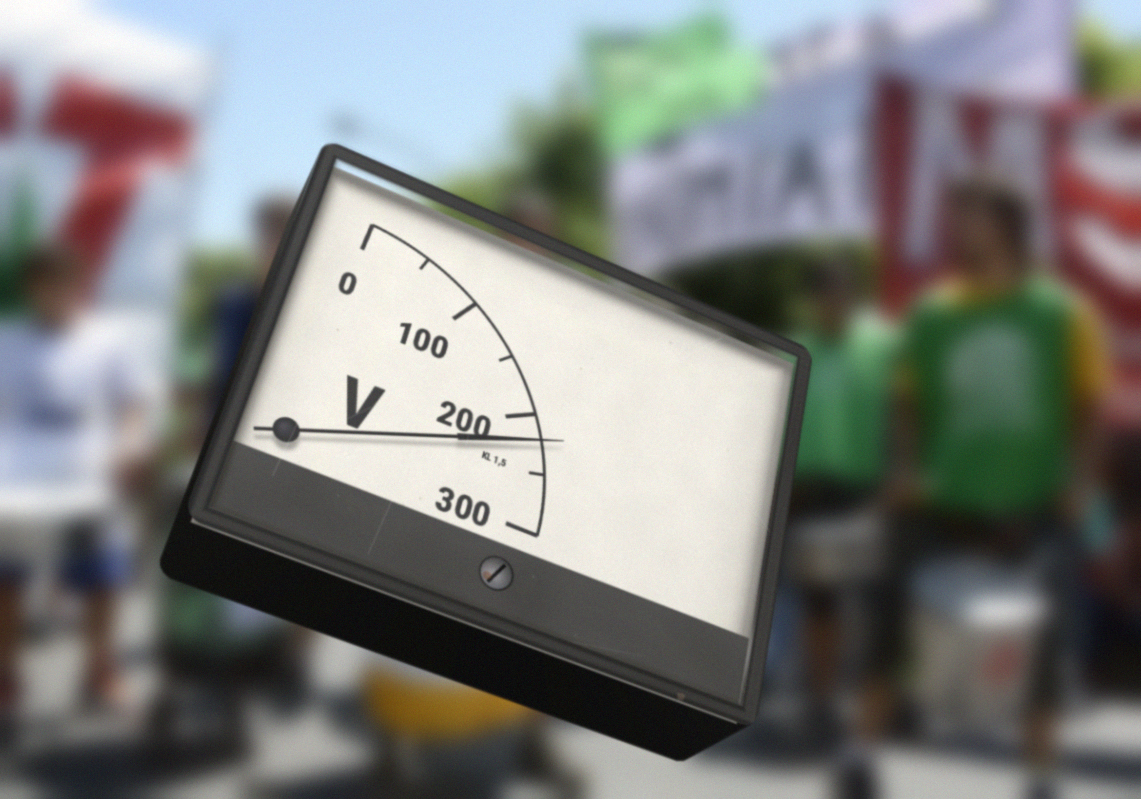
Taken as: value=225 unit=V
